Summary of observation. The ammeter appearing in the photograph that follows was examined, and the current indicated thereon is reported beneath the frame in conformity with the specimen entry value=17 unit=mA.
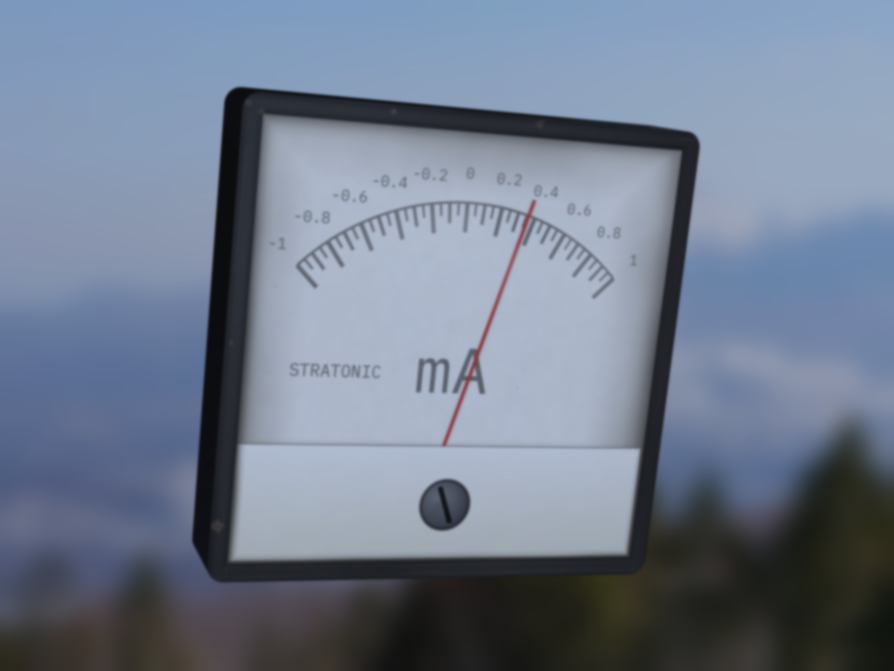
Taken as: value=0.35 unit=mA
